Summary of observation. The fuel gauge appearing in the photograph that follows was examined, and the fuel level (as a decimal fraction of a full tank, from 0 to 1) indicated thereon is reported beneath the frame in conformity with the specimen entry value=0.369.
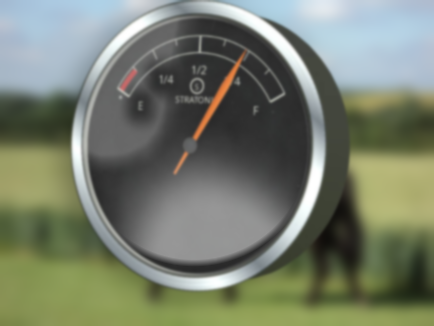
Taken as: value=0.75
